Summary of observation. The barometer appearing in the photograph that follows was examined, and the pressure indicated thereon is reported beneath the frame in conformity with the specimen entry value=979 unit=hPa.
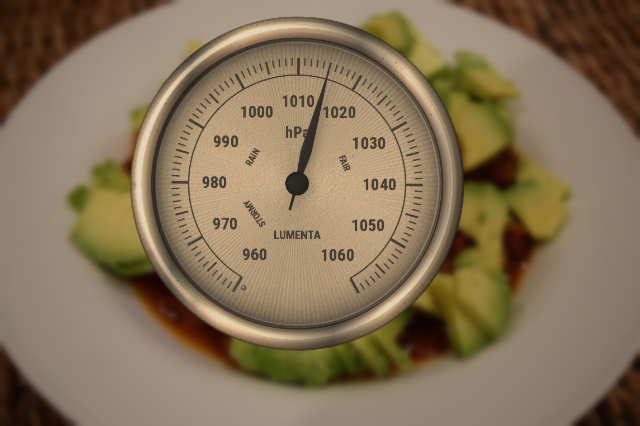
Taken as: value=1015 unit=hPa
